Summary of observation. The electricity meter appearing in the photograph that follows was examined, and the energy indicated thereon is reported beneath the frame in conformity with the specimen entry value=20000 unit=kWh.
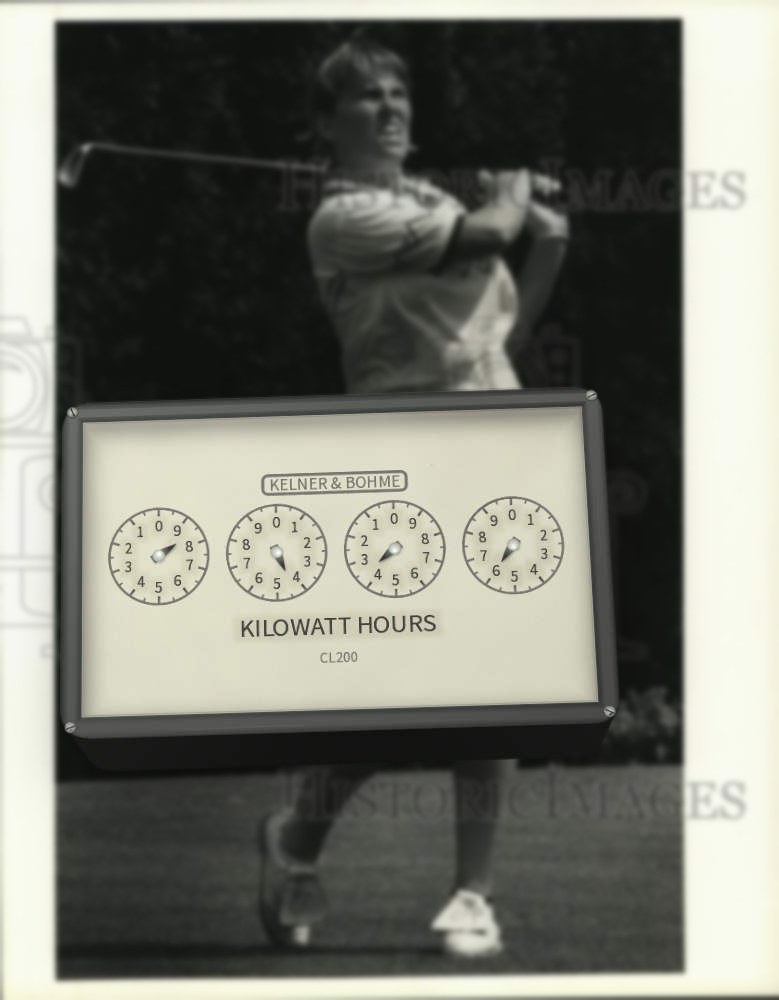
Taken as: value=8436 unit=kWh
